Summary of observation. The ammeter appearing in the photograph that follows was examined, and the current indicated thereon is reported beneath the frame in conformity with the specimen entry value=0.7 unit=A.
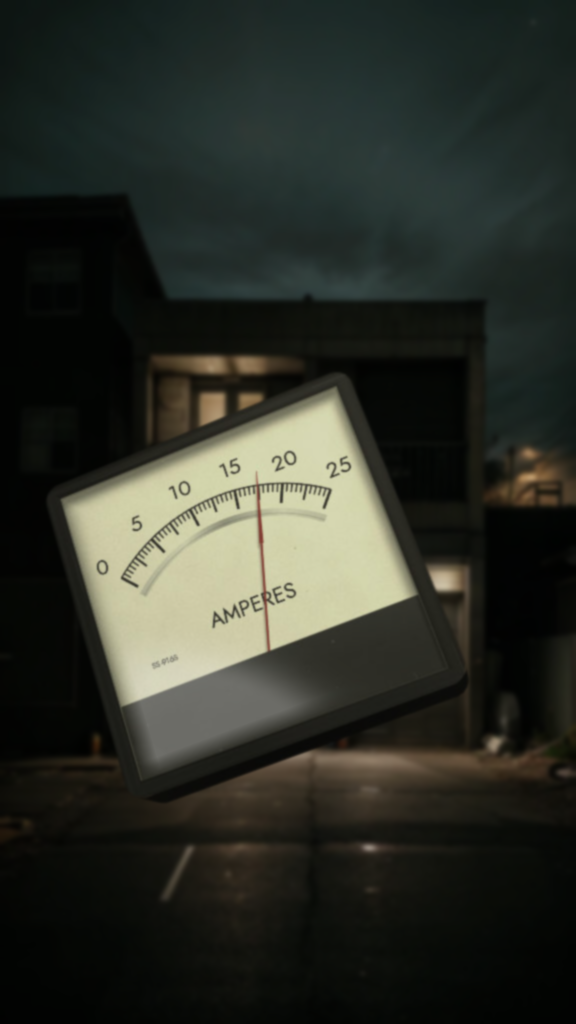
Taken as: value=17.5 unit=A
